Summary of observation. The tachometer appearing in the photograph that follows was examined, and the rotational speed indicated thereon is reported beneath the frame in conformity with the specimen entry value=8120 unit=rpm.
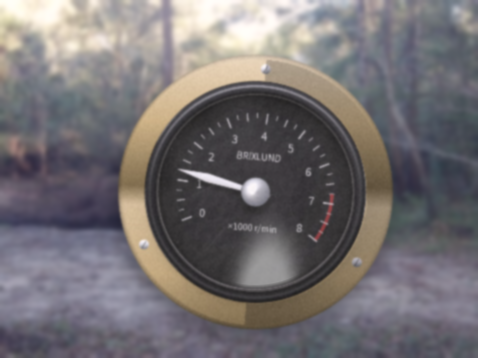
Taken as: value=1250 unit=rpm
